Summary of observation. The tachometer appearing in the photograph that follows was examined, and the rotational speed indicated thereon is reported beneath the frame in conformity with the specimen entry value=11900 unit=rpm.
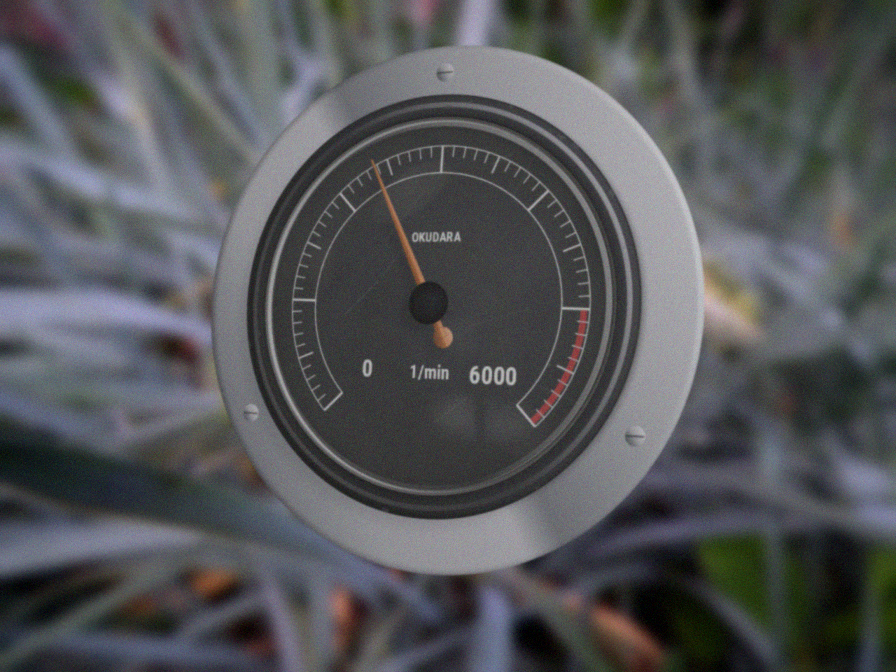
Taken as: value=2400 unit=rpm
